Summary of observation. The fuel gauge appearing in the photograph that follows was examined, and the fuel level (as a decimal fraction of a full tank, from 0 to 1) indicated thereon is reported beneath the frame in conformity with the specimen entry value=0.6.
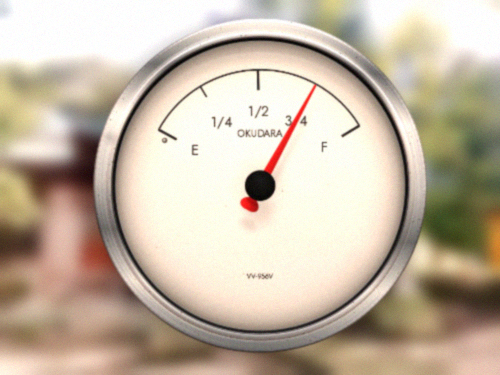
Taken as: value=0.75
